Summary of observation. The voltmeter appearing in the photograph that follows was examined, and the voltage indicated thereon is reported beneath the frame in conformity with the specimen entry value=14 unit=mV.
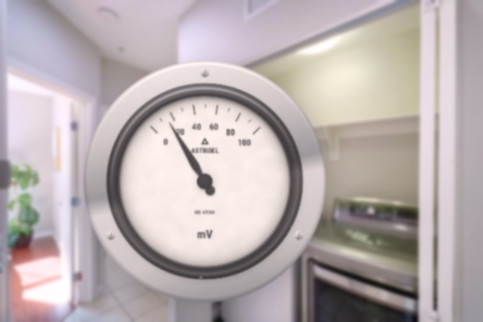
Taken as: value=15 unit=mV
